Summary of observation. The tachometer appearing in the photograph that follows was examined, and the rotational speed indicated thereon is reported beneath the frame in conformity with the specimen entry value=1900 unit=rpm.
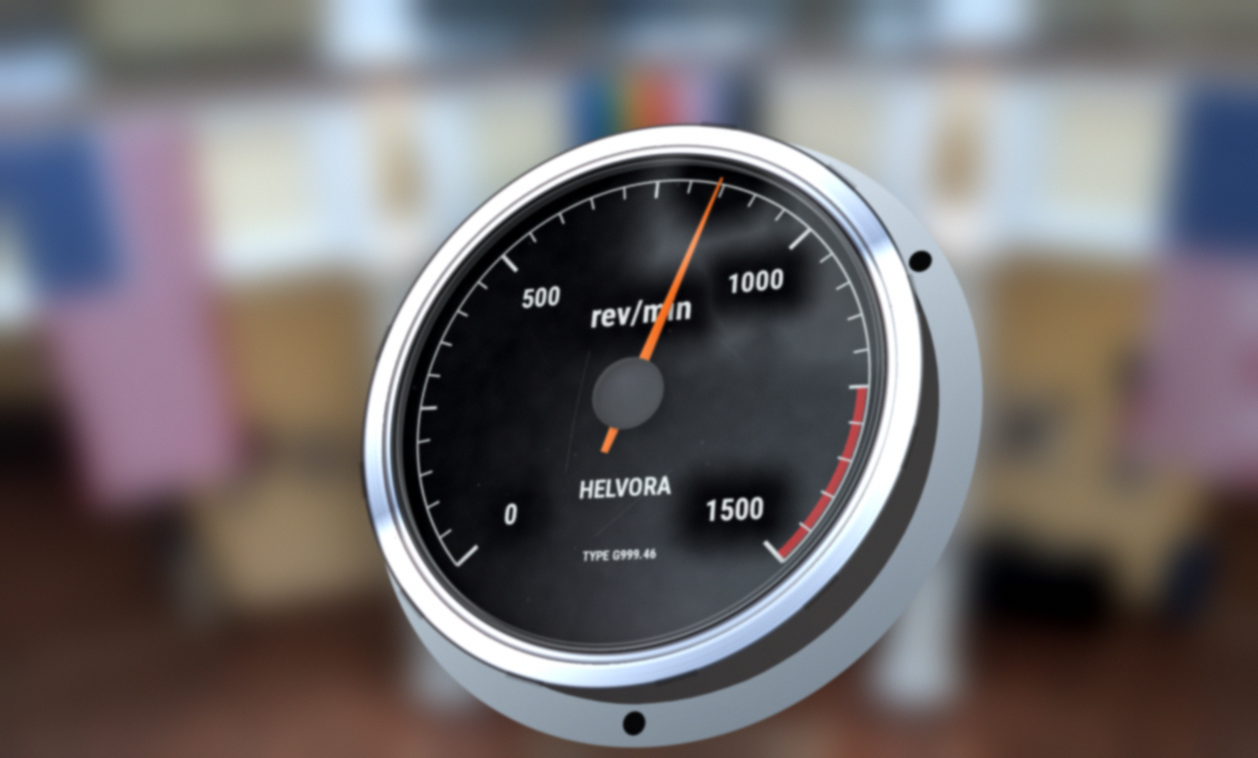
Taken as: value=850 unit=rpm
